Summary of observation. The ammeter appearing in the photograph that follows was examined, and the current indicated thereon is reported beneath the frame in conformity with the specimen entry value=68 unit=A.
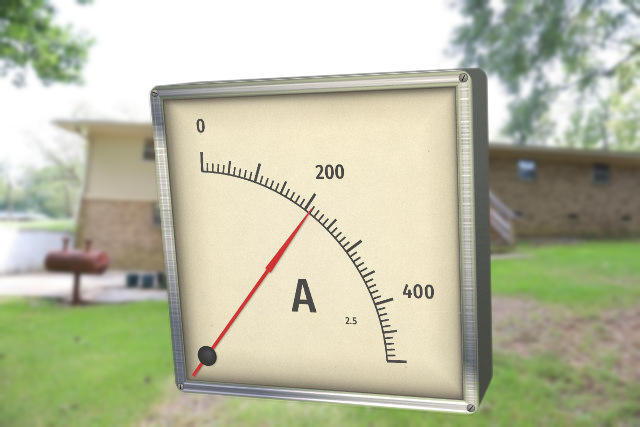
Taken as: value=210 unit=A
